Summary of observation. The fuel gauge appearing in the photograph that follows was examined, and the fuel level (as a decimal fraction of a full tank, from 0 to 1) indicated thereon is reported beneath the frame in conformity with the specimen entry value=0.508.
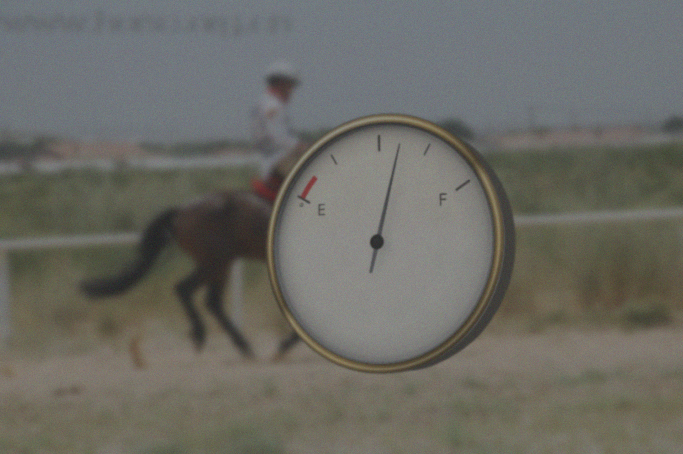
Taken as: value=0.625
